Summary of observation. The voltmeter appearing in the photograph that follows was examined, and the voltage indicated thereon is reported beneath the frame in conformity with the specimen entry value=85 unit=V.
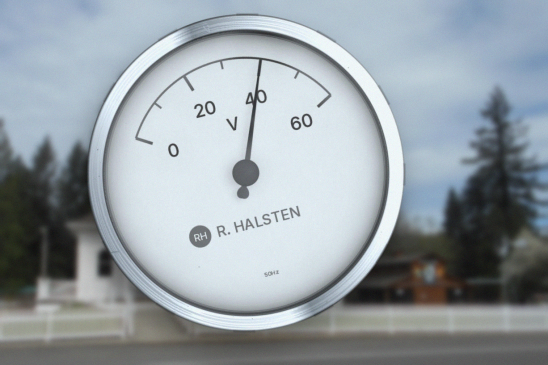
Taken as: value=40 unit=V
